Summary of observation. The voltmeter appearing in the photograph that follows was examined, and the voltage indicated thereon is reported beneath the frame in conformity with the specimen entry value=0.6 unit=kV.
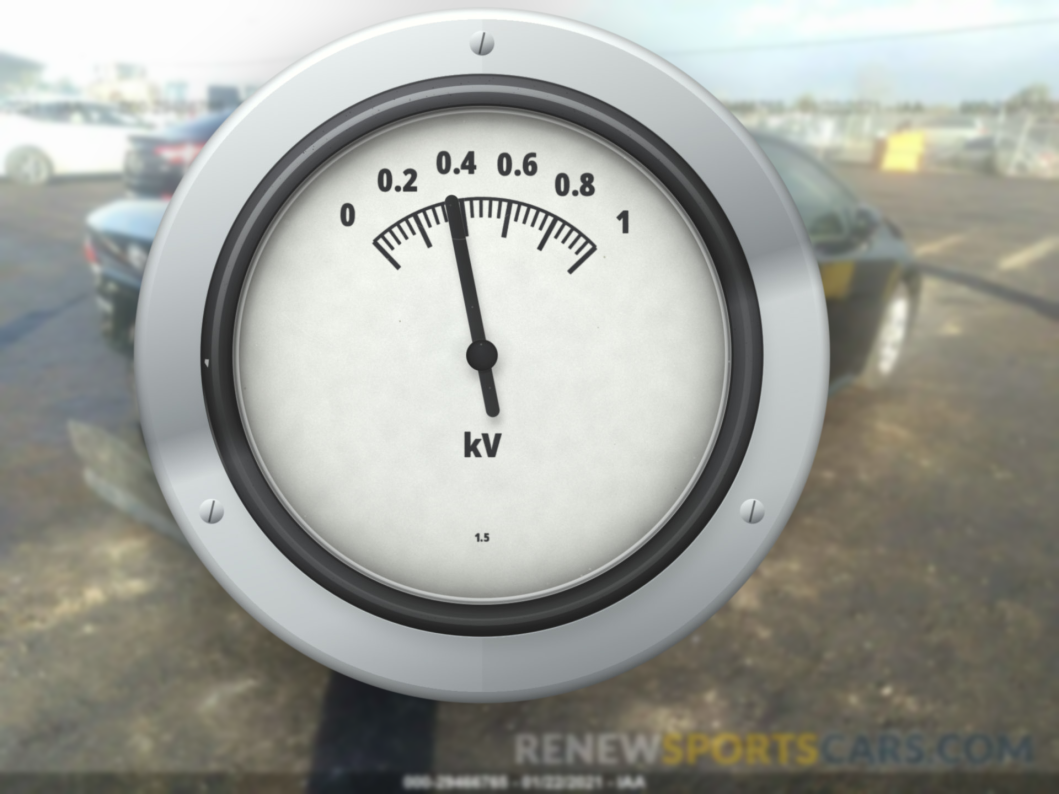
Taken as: value=0.36 unit=kV
